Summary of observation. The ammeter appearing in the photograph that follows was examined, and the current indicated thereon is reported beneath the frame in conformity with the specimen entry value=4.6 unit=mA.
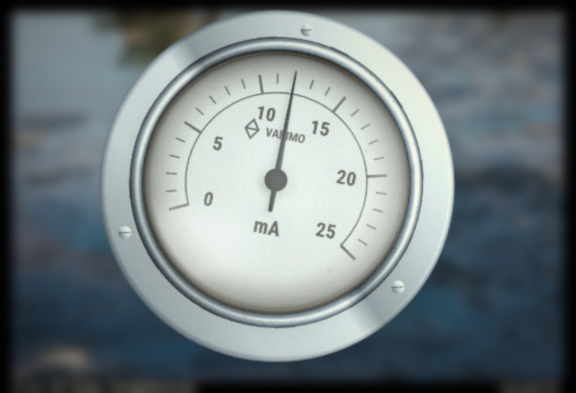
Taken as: value=12 unit=mA
